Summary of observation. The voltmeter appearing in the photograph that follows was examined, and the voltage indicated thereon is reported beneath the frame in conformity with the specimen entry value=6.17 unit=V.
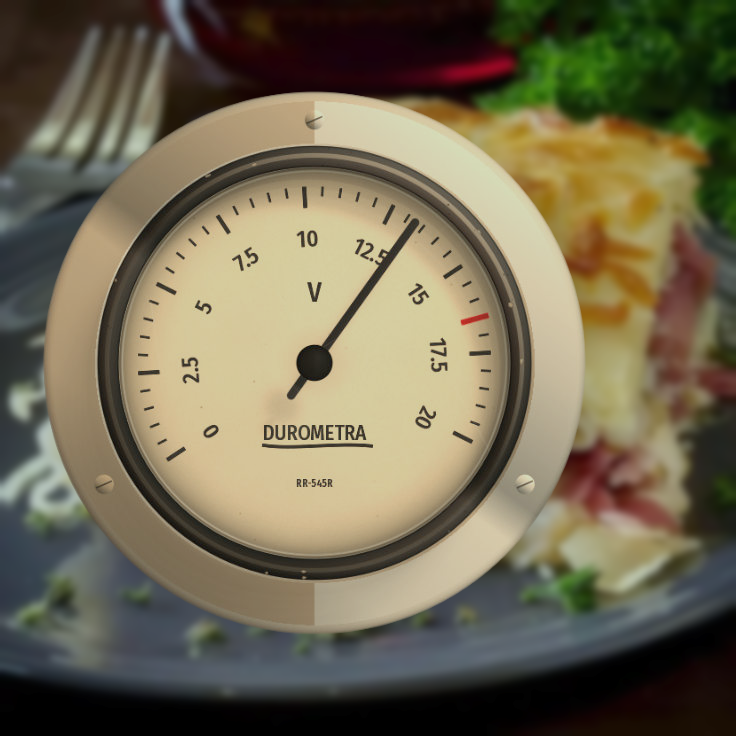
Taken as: value=13.25 unit=V
